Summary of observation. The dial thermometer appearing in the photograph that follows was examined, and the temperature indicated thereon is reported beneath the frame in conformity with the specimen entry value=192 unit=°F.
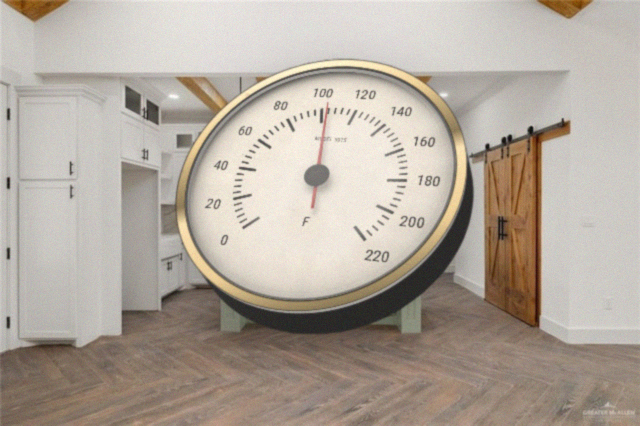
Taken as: value=104 unit=°F
